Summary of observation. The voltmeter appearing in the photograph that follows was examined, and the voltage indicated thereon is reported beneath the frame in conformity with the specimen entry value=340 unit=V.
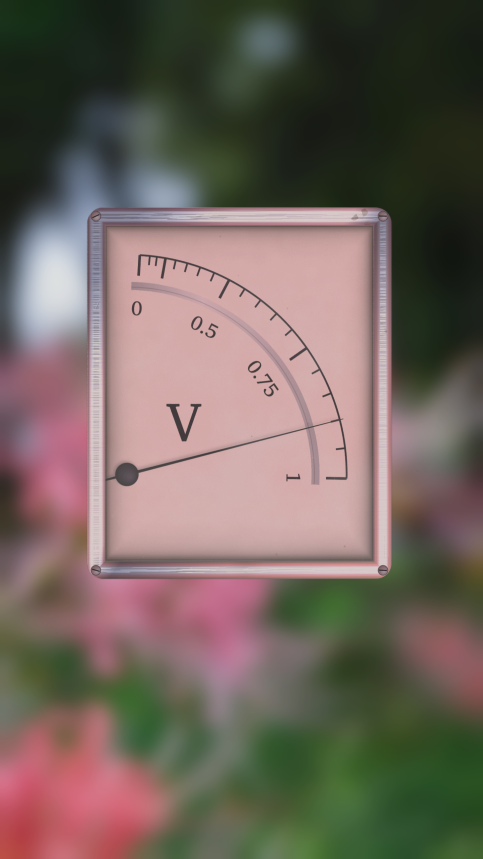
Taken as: value=0.9 unit=V
